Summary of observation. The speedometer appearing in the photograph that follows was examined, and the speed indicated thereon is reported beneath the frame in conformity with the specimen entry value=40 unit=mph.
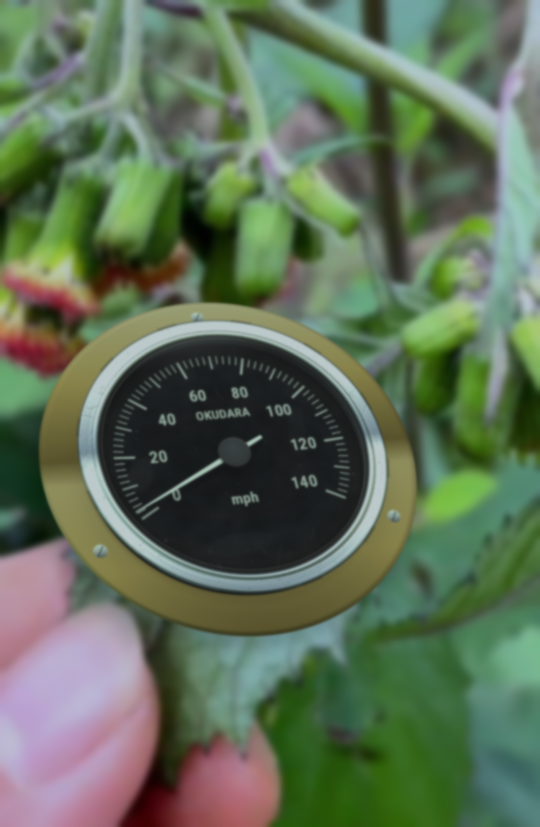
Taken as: value=2 unit=mph
